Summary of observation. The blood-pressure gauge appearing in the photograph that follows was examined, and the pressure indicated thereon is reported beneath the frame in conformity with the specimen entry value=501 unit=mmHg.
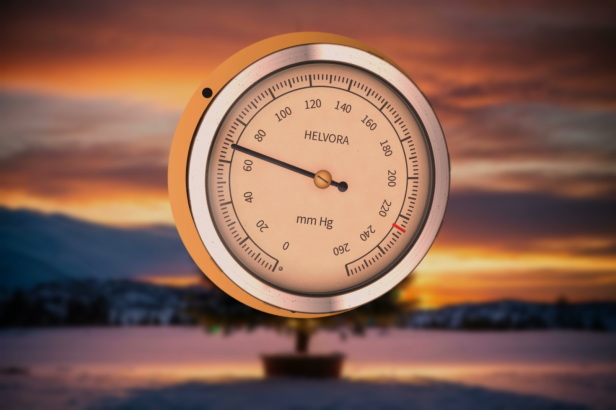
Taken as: value=68 unit=mmHg
